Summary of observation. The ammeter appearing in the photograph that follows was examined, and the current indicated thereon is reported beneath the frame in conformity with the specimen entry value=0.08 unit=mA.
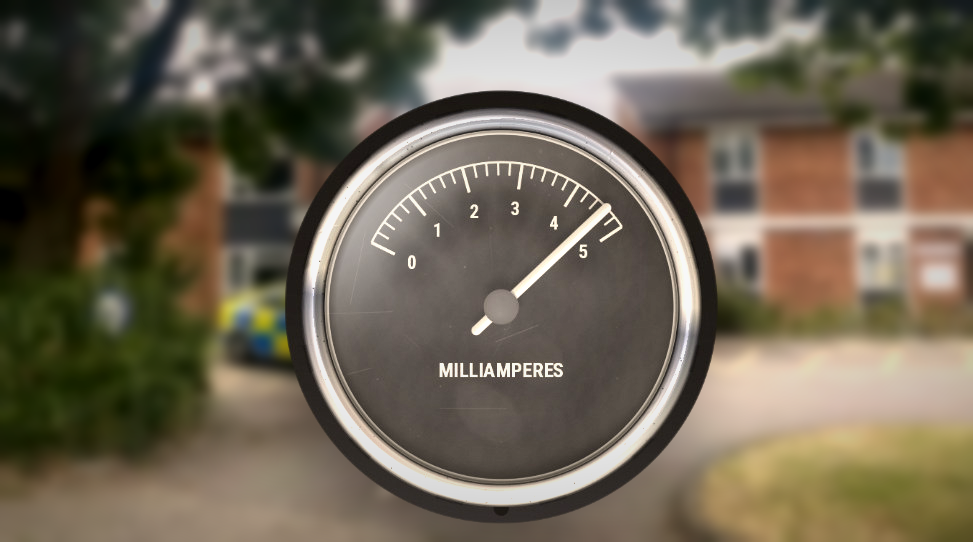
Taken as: value=4.6 unit=mA
